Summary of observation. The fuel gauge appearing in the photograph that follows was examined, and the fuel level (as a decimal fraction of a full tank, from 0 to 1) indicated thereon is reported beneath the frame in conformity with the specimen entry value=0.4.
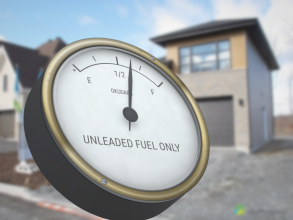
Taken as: value=0.625
